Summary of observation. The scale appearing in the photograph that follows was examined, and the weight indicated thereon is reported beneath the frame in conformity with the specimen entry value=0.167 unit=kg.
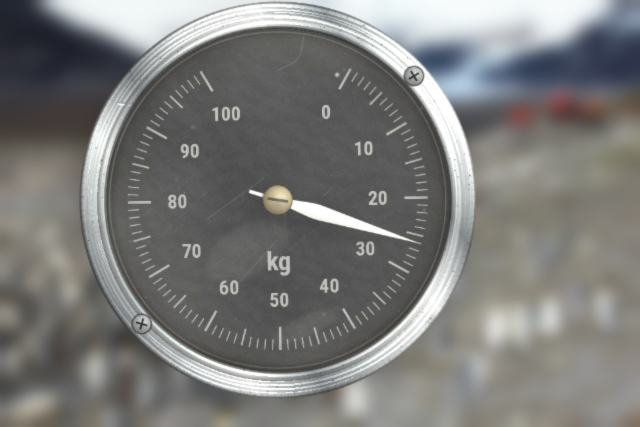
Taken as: value=26 unit=kg
